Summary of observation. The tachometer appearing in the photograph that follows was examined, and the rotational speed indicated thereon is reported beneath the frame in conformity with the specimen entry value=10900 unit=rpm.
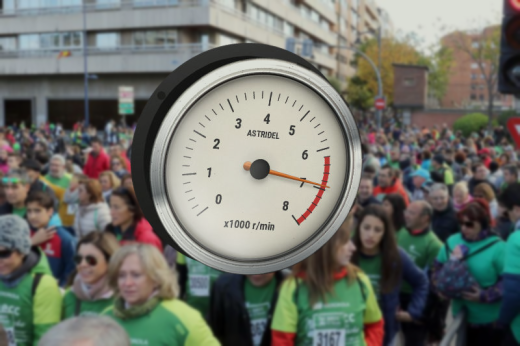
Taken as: value=6900 unit=rpm
